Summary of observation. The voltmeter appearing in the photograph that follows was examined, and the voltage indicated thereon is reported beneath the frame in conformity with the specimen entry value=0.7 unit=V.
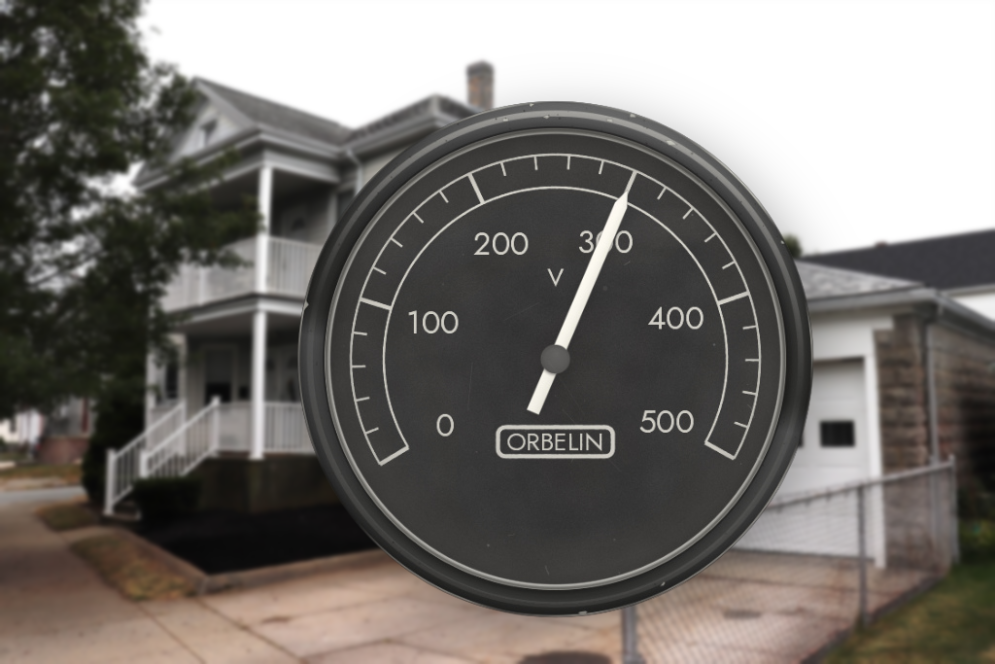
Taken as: value=300 unit=V
